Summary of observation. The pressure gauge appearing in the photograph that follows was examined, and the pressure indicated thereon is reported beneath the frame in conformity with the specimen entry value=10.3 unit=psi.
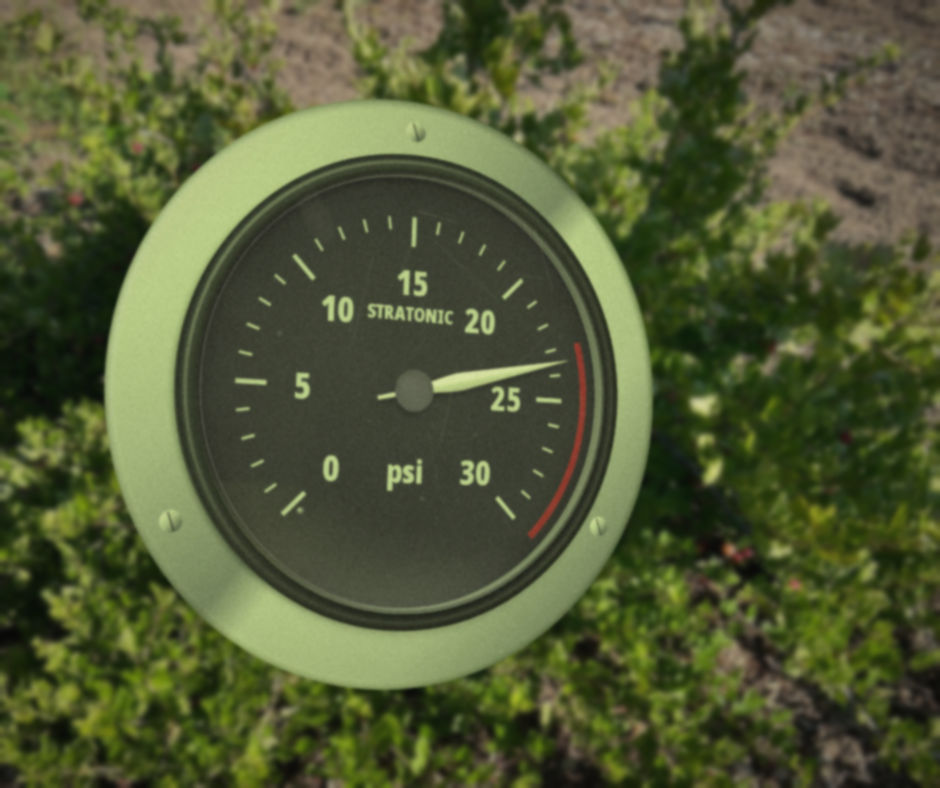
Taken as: value=23.5 unit=psi
